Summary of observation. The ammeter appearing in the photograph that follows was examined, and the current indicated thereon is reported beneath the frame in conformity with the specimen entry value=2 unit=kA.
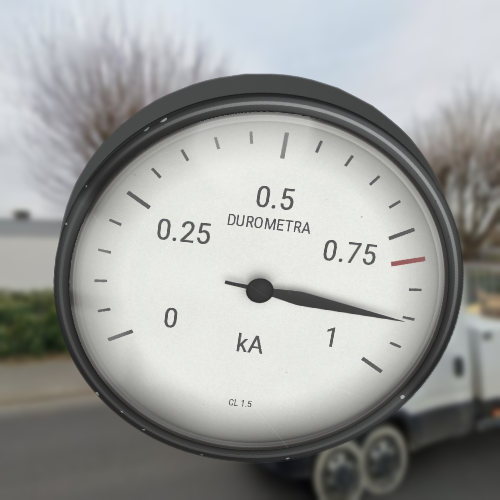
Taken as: value=0.9 unit=kA
